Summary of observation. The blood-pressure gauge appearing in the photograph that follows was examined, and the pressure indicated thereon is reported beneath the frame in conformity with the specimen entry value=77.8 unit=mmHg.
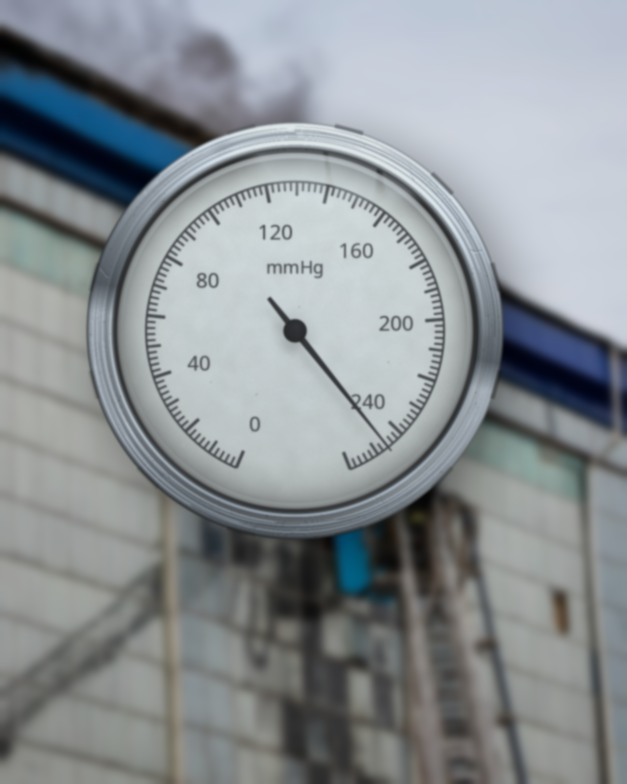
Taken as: value=246 unit=mmHg
